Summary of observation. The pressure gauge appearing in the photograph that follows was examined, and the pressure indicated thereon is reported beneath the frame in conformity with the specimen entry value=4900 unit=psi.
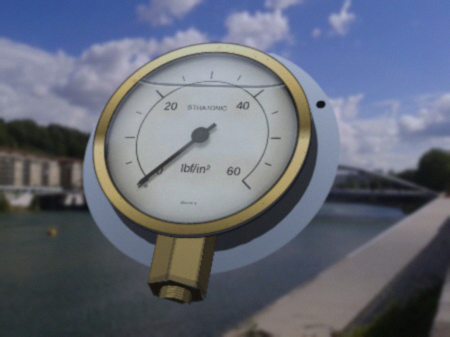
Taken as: value=0 unit=psi
